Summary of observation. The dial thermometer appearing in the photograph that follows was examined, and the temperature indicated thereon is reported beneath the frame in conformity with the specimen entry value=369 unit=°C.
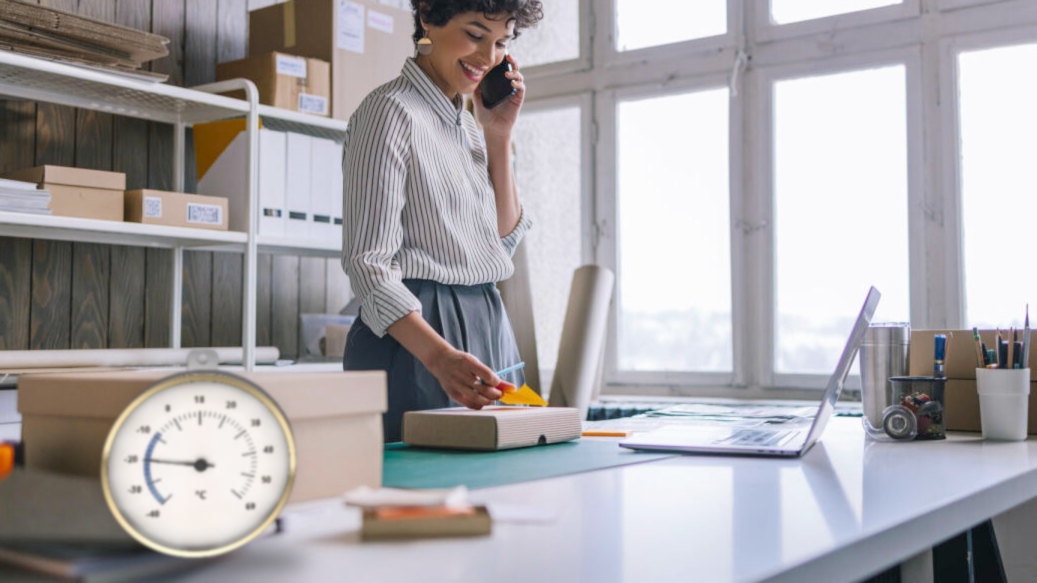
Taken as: value=-20 unit=°C
